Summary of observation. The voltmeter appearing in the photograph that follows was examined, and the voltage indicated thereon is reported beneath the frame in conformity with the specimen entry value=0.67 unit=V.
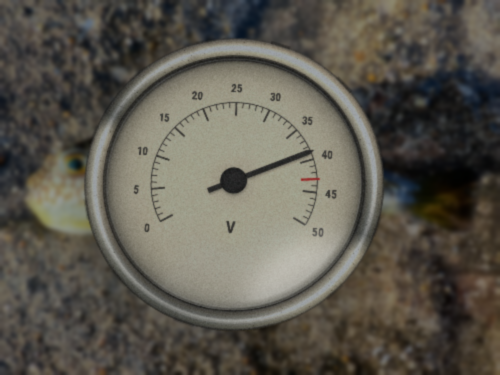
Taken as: value=39 unit=V
